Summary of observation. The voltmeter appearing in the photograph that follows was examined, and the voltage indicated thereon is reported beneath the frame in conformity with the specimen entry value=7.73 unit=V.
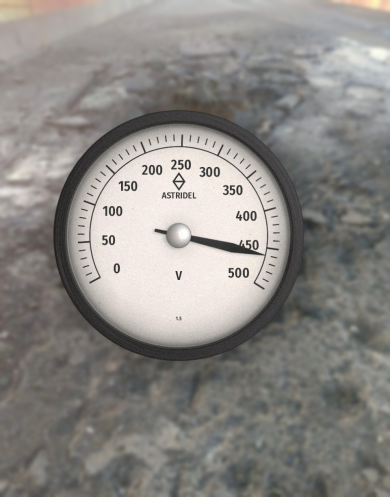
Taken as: value=460 unit=V
